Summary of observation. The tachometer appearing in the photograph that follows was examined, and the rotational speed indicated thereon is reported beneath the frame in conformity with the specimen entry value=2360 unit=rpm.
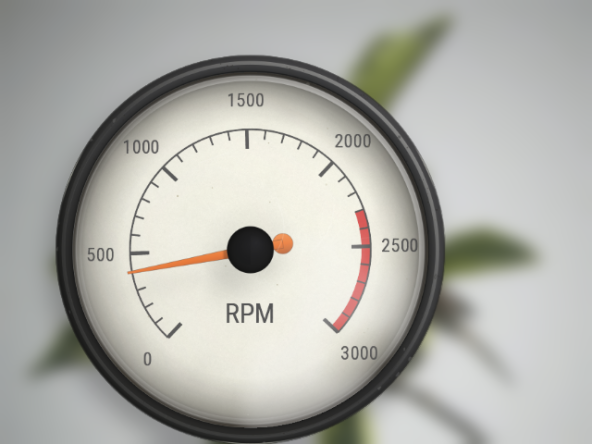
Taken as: value=400 unit=rpm
